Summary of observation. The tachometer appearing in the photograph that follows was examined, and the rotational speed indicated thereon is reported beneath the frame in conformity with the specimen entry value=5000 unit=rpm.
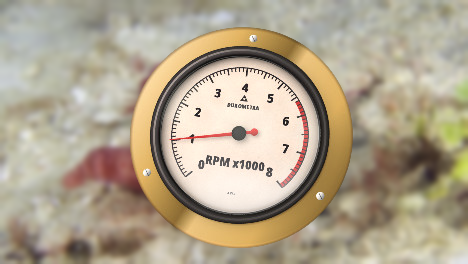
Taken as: value=1000 unit=rpm
